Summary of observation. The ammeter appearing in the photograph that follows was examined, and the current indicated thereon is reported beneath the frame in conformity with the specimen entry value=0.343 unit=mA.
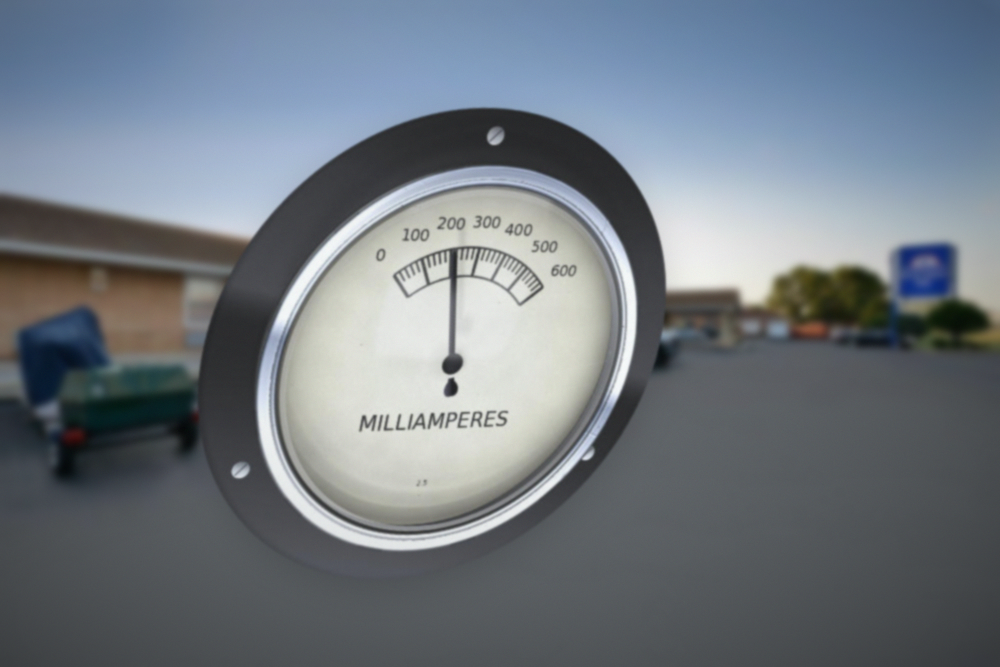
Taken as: value=200 unit=mA
